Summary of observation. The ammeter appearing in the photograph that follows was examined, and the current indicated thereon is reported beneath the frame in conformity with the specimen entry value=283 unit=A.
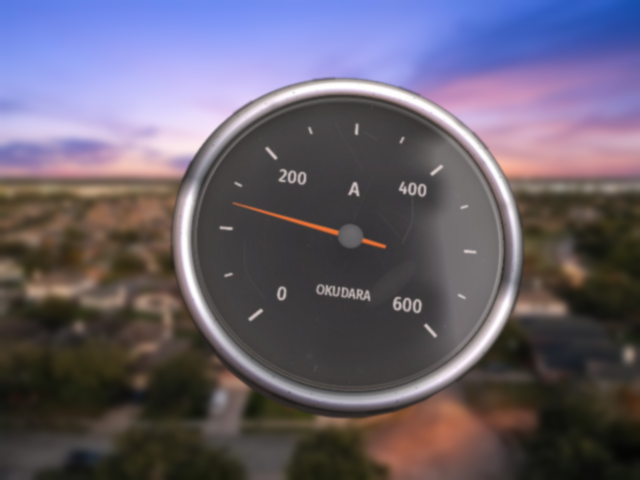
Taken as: value=125 unit=A
